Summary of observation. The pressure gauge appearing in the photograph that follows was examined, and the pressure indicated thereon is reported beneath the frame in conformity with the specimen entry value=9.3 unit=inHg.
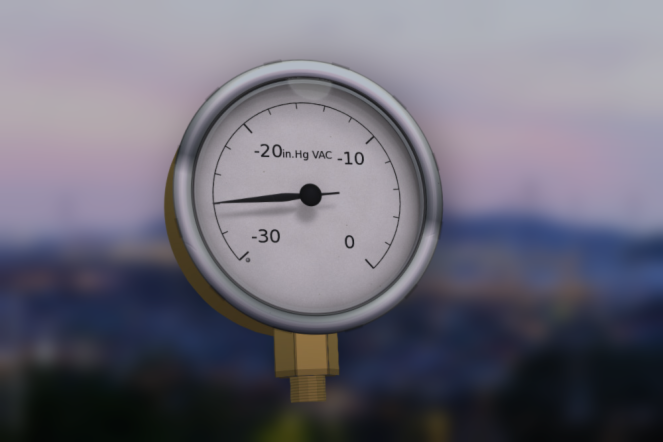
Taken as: value=-26 unit=inHg
